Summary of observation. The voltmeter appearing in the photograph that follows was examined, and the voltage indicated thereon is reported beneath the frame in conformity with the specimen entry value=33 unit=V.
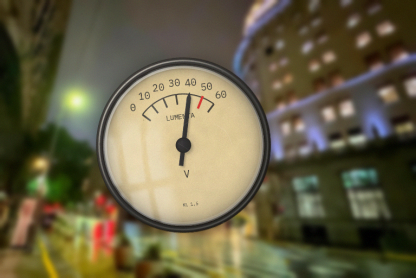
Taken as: value=40 unit=V
